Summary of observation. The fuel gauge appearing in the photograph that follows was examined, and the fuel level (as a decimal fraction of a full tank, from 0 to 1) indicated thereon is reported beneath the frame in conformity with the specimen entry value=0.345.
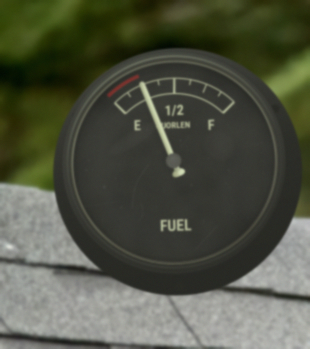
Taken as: value=0.25
